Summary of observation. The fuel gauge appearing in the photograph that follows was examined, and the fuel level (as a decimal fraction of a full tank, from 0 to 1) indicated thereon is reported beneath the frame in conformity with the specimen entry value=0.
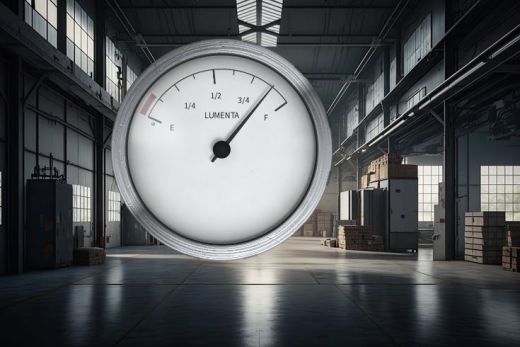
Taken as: value=0.875
